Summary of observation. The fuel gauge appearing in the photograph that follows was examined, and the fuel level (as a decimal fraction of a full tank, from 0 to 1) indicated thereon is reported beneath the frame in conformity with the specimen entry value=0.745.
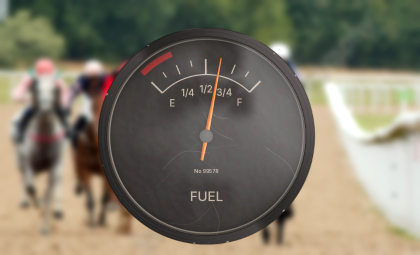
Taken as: value=0.625
